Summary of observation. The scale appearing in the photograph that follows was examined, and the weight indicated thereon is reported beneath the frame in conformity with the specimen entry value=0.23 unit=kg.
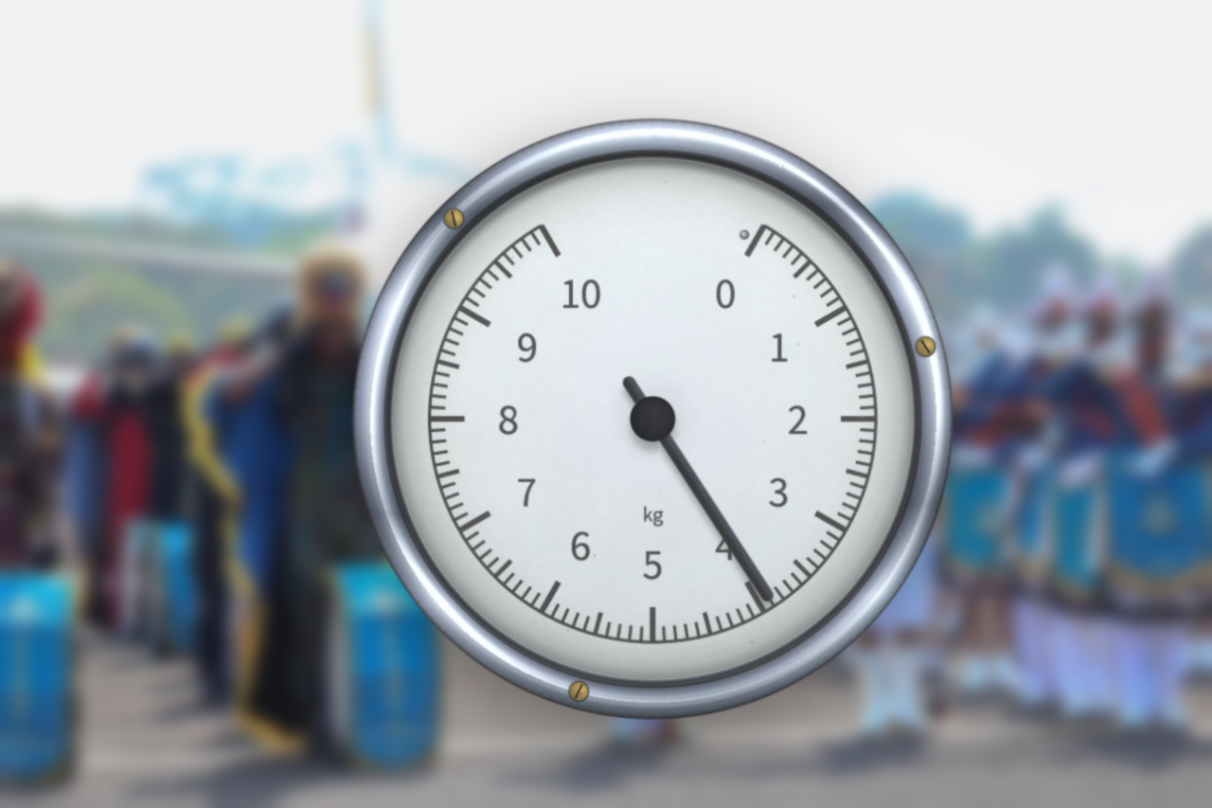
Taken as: value=3.9 unit=kg
